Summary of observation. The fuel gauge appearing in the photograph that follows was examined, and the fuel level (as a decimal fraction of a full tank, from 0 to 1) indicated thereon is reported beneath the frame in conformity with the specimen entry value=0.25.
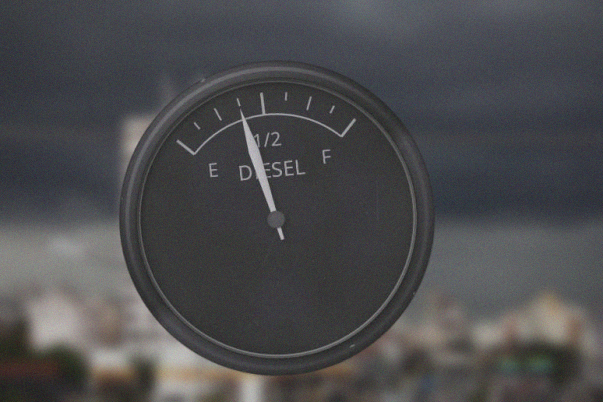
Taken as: value=0.375
